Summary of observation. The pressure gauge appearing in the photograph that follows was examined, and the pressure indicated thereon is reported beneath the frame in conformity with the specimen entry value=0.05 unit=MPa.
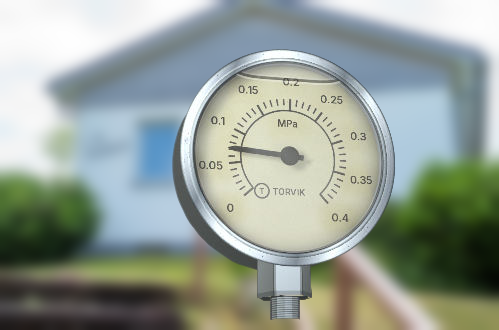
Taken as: value=0.07 unit=MPa
